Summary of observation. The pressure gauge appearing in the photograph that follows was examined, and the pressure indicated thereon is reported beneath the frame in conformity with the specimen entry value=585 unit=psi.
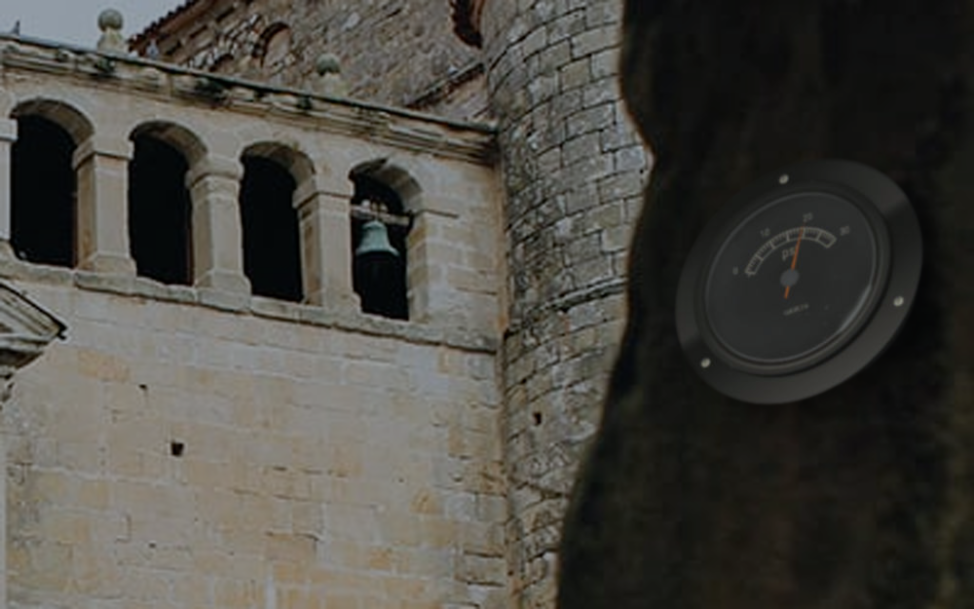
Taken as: value=20 unit=psi
